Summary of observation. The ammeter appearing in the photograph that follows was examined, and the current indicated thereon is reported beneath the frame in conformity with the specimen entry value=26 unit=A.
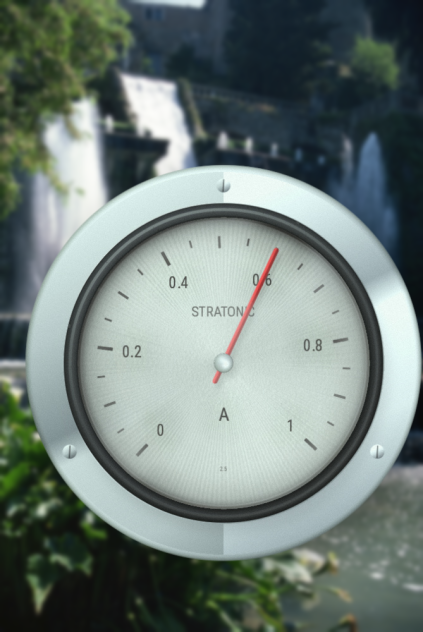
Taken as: value=0.6 unit=A
